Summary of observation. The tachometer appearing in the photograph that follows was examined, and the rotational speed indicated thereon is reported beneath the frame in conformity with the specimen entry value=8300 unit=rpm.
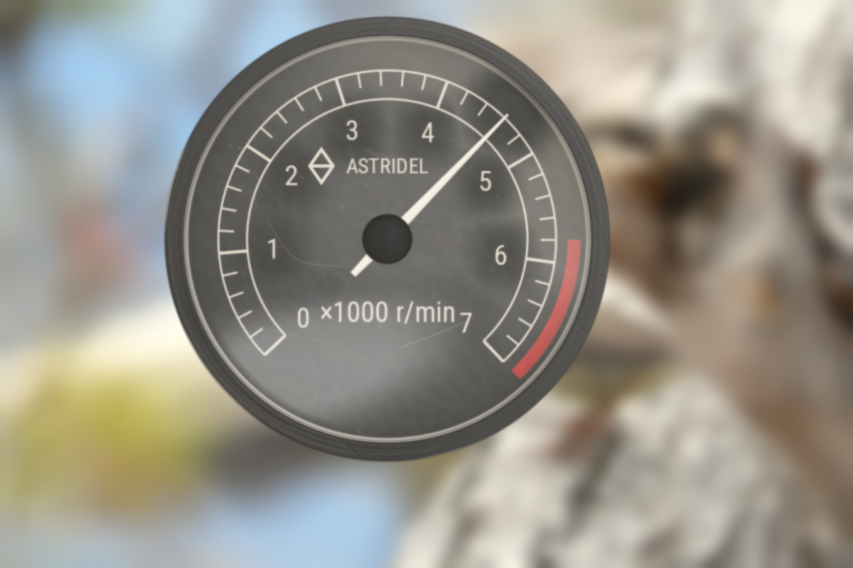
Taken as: value=4600 unit=rpm
